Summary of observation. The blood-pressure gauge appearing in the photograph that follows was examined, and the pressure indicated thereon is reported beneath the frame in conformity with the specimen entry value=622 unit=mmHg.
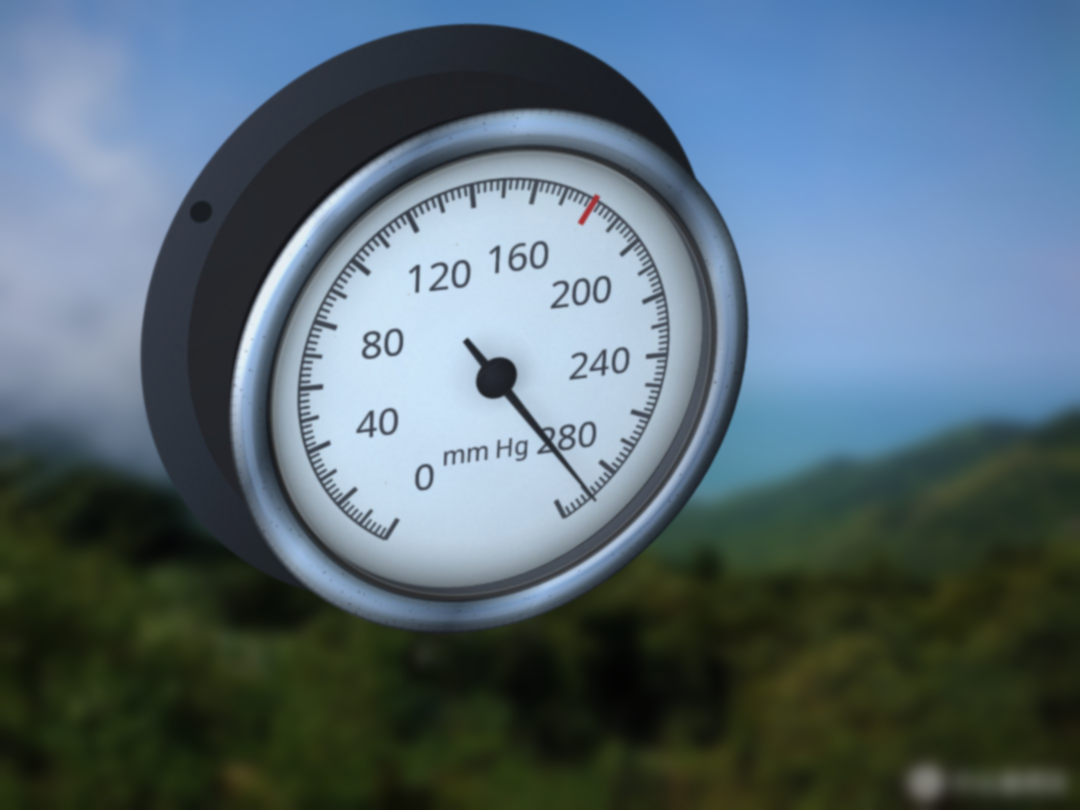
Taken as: value=290 unit=mmHg
